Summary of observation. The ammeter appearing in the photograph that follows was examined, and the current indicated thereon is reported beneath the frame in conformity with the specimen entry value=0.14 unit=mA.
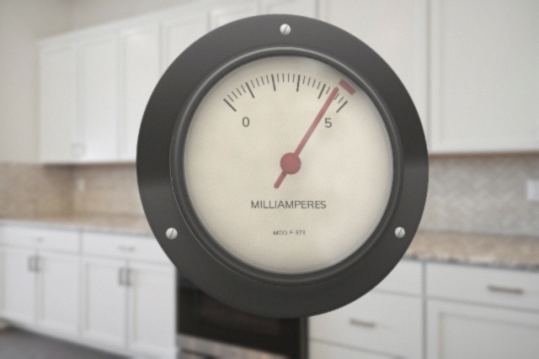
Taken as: value=4.4 unit=mA
